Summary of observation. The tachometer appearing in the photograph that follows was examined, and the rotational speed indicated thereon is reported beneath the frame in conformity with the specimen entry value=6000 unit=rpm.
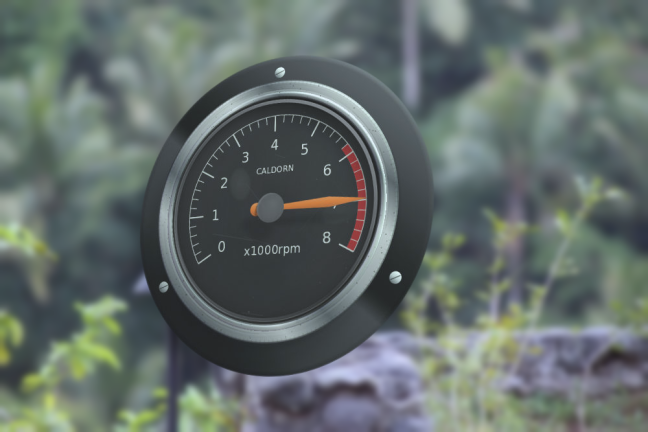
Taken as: value=7000 unit=rpm
